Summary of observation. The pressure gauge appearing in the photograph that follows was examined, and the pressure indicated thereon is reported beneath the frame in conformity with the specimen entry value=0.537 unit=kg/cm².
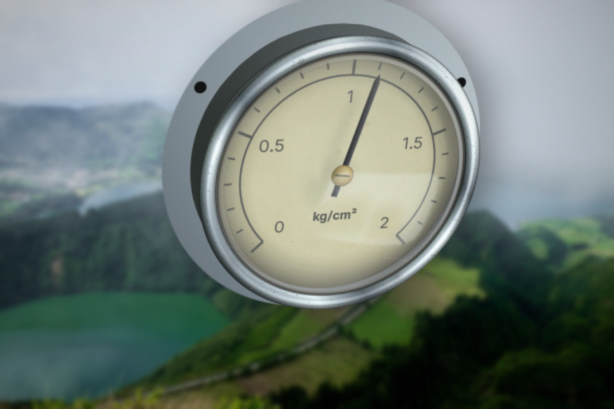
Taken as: value=1.1 unit=kg/cm²
